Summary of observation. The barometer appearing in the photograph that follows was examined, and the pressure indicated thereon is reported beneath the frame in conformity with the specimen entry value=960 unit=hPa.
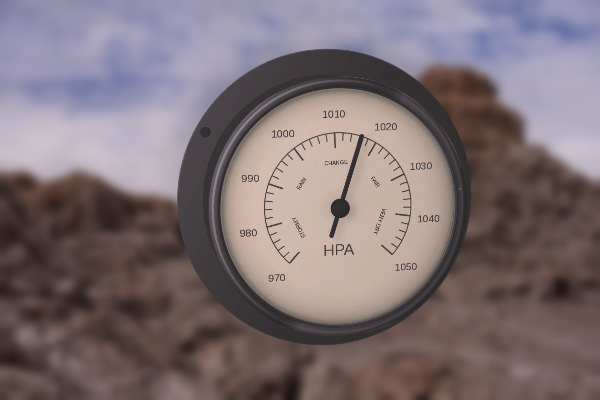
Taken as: value=1016 unit=hPa
